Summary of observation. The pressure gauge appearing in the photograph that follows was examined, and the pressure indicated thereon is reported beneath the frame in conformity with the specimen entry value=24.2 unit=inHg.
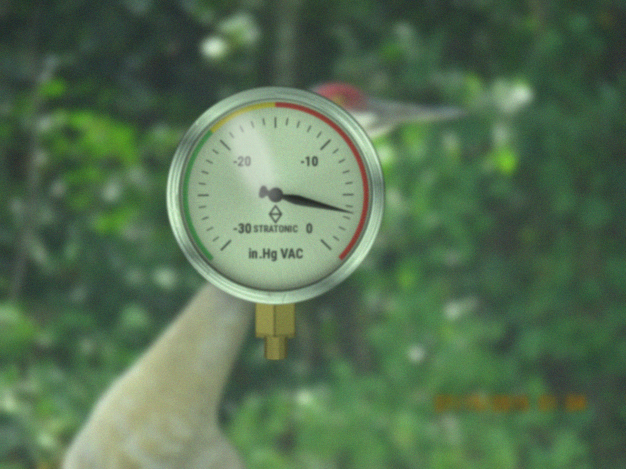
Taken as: value=-3.5 unit=inHg
